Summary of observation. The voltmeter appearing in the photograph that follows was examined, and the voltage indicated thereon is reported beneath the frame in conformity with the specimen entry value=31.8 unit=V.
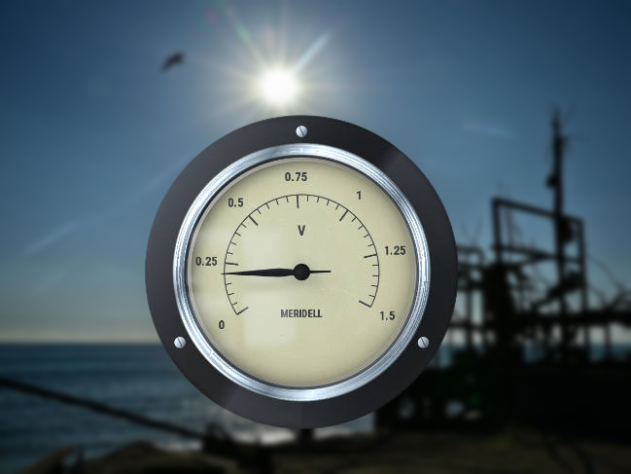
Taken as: value=0.2 unit=V
